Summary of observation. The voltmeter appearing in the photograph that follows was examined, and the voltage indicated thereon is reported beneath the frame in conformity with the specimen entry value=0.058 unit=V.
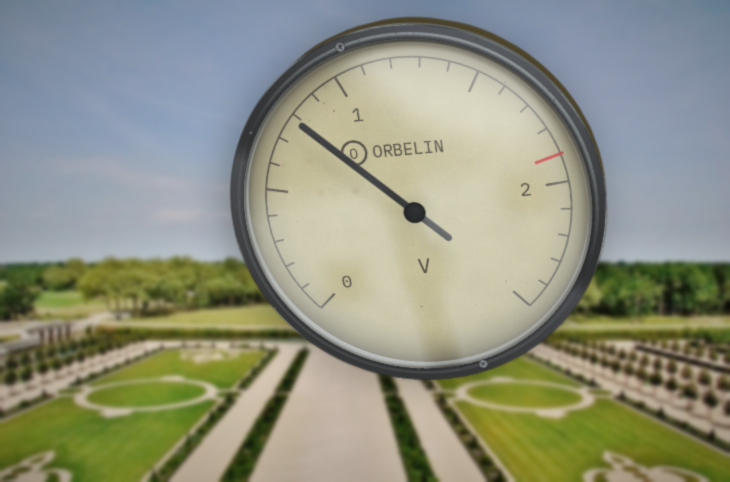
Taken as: value=0.8 unit=V
